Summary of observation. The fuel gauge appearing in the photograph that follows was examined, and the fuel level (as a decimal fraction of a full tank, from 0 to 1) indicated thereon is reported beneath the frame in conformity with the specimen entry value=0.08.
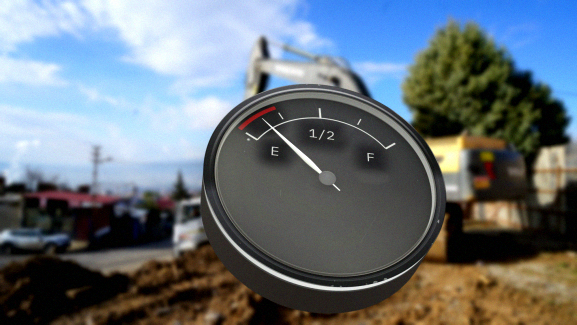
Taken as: value=0.125
